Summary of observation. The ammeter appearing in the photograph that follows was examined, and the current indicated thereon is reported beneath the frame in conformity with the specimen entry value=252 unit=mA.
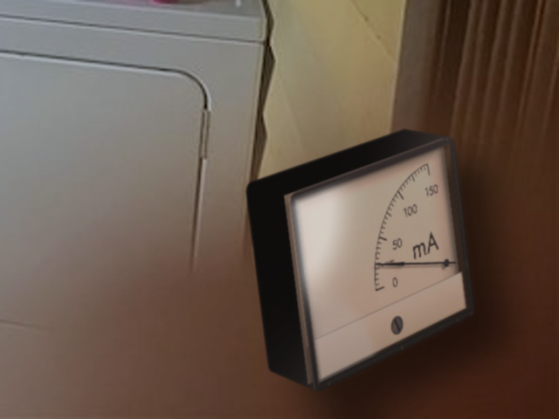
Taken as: value=25 unit=mA
